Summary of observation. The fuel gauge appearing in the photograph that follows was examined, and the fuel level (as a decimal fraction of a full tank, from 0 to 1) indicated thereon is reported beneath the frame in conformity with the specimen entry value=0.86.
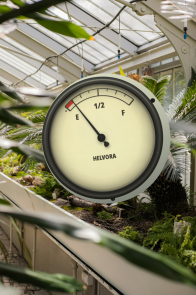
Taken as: value=0.125
